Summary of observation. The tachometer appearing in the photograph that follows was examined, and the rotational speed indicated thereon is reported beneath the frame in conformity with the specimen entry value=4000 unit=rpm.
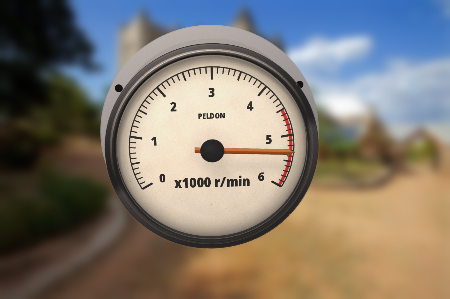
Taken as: value=5300 unit=rpm
